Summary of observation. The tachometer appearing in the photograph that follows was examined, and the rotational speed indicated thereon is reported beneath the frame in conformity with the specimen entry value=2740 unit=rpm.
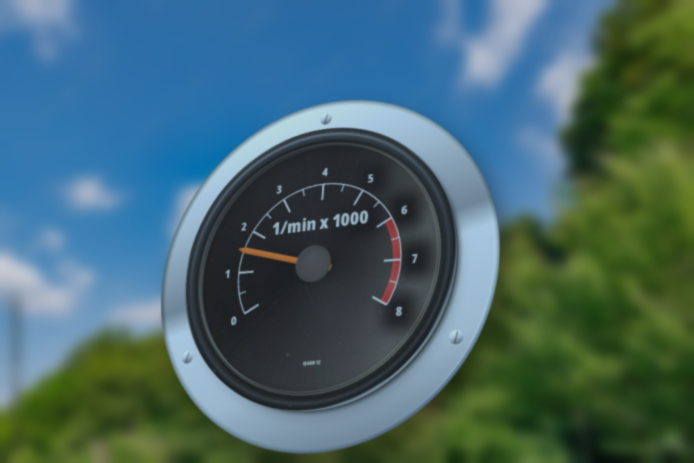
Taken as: value=1500 unit=rpm
